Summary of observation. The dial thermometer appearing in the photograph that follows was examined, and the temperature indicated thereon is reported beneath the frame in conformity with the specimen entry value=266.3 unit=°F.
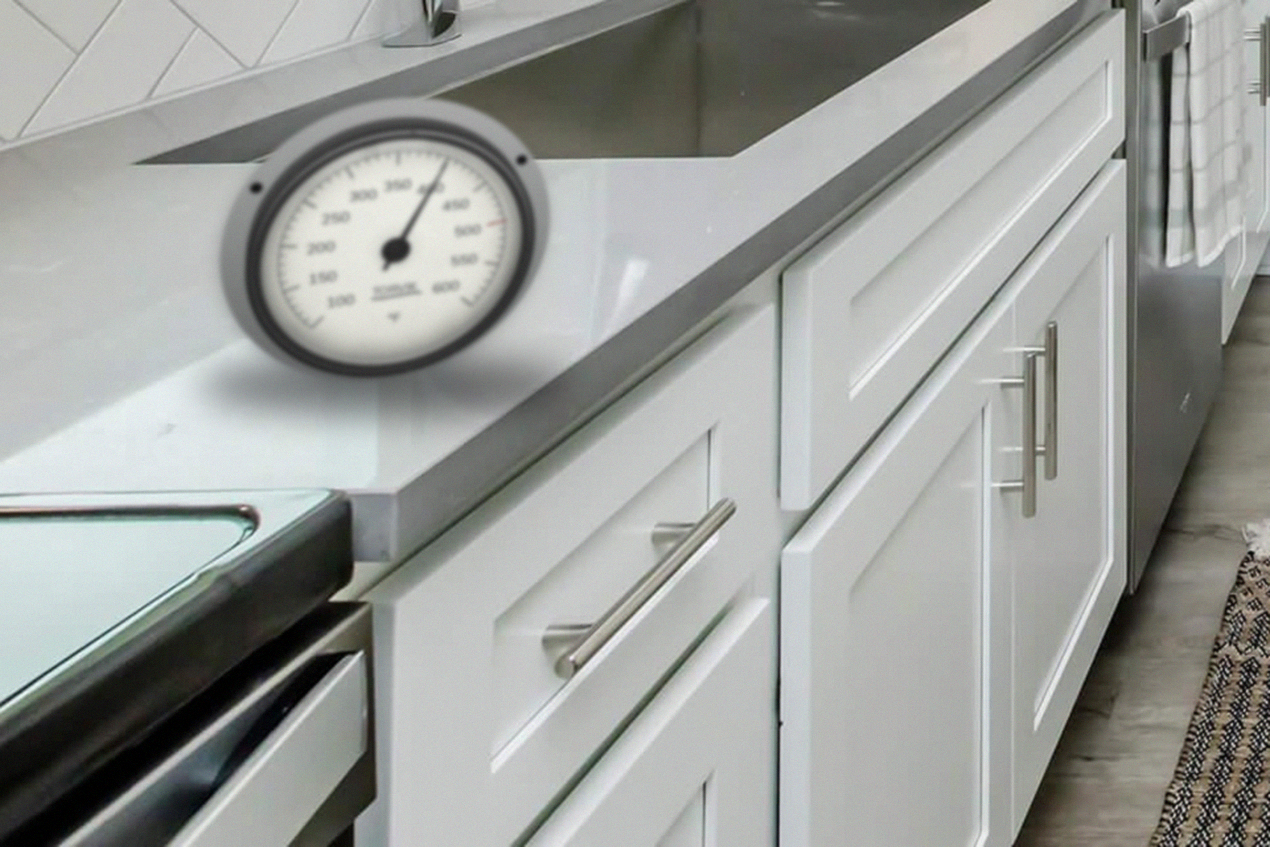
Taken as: value=400 unit=°F
